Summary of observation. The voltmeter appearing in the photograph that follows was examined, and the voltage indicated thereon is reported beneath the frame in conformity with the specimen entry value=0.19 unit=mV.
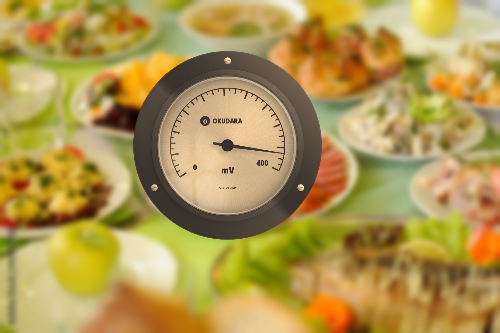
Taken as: value=370 unit=mV
